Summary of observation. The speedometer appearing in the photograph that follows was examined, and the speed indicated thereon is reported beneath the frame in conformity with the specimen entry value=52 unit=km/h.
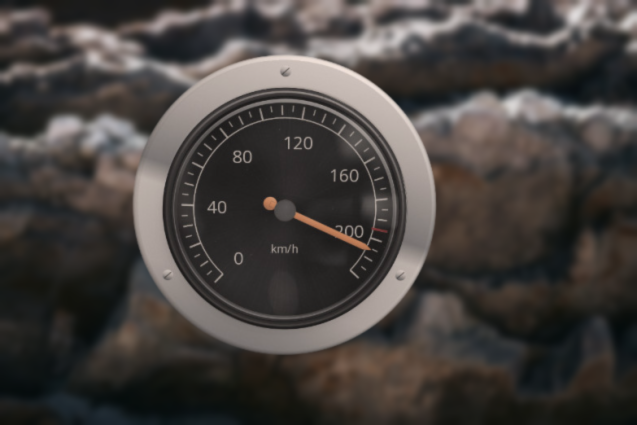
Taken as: value=205 unit=km/h
